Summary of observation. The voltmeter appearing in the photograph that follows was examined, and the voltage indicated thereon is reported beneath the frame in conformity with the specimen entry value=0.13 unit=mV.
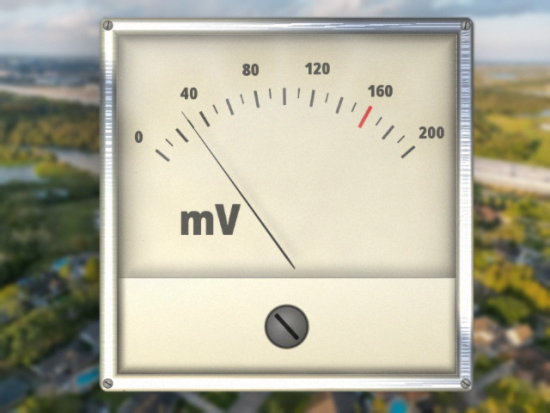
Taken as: value=30 unit=mV
